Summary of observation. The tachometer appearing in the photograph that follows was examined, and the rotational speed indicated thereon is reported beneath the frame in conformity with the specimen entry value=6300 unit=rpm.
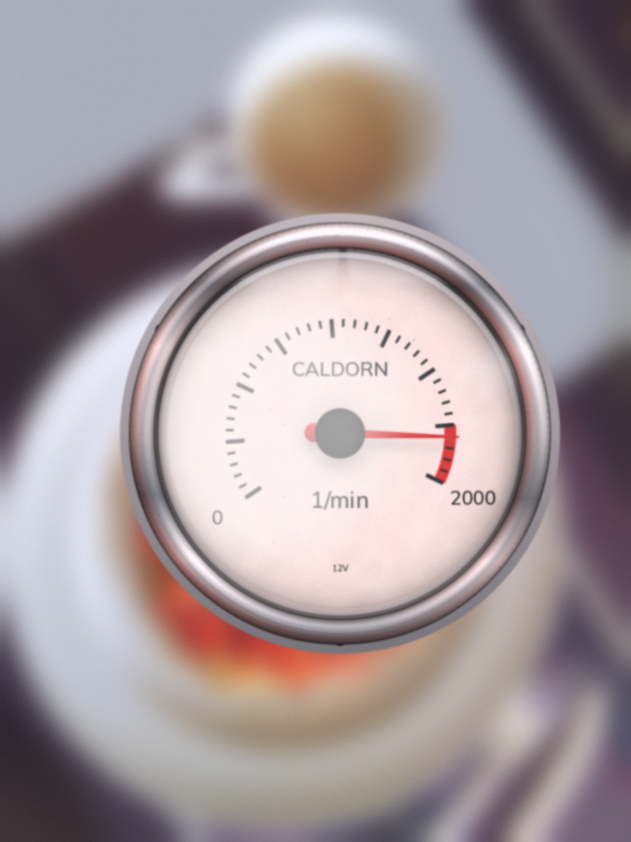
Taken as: value=1800 unit=rpm
